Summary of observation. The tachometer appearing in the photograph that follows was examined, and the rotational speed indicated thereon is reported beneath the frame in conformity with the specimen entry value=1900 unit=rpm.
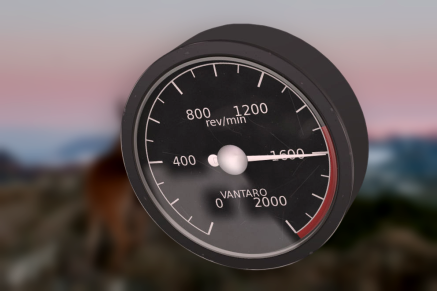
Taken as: value=1600 unit=rpm
